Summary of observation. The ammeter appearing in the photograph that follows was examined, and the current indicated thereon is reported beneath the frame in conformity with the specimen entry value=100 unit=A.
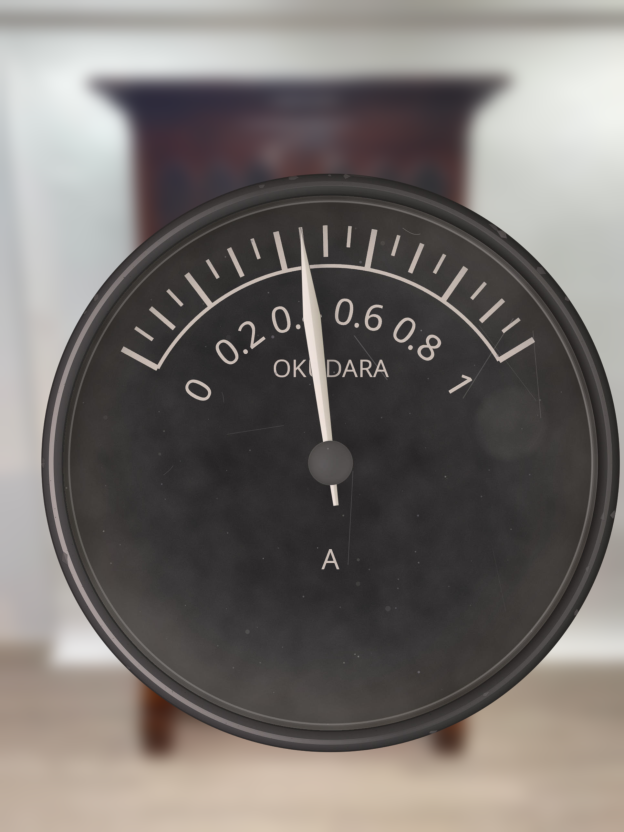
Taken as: value=0.45 unit=A
